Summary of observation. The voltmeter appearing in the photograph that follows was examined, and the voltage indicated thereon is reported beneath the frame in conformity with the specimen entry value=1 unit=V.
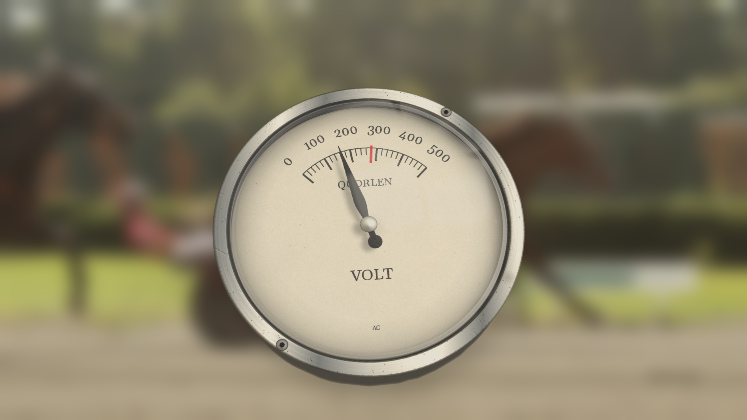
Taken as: value=160 unit=V
